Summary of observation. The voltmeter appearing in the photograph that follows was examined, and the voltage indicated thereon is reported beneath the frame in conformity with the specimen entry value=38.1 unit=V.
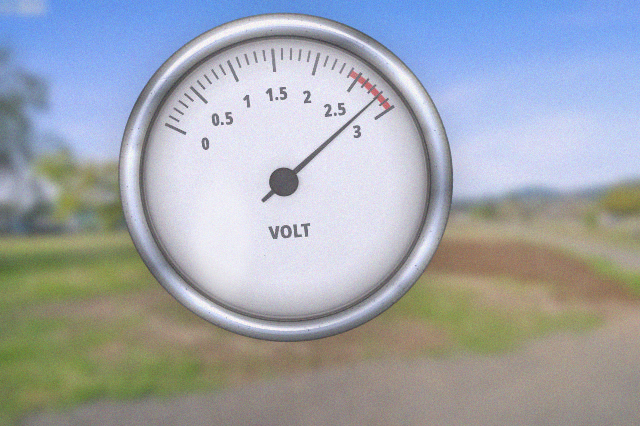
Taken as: value=2.8 unit=V
